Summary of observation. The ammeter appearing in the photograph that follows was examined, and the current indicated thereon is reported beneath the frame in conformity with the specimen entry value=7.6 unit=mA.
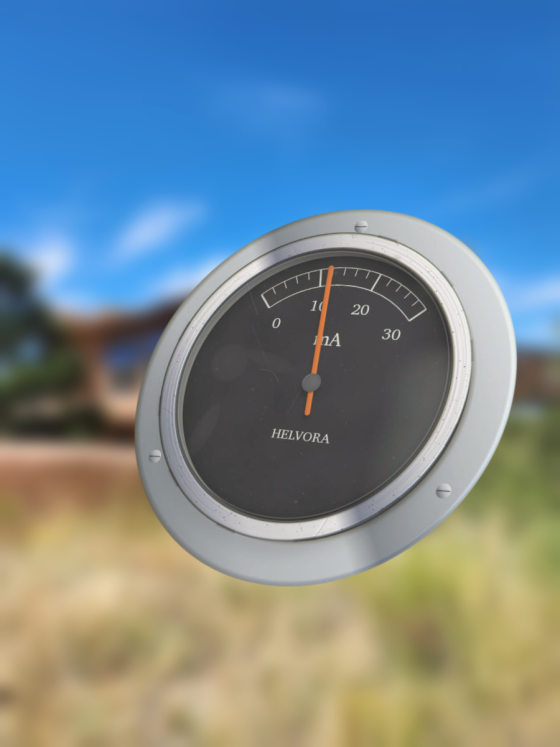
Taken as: value=12 unit=mA
